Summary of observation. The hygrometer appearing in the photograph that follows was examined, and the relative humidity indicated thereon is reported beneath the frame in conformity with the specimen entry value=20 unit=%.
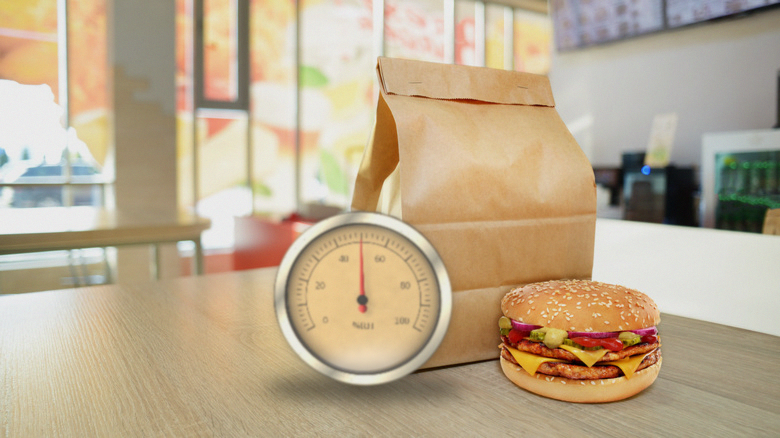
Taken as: value=50 unit=%
